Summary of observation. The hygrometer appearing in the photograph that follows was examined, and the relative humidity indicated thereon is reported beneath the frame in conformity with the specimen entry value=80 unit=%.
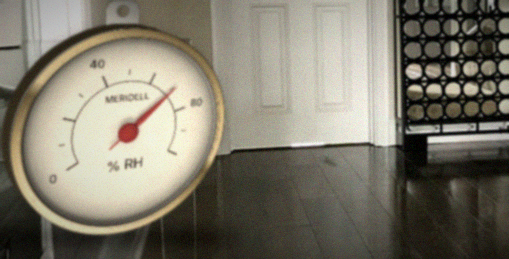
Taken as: value=70 unit=%
